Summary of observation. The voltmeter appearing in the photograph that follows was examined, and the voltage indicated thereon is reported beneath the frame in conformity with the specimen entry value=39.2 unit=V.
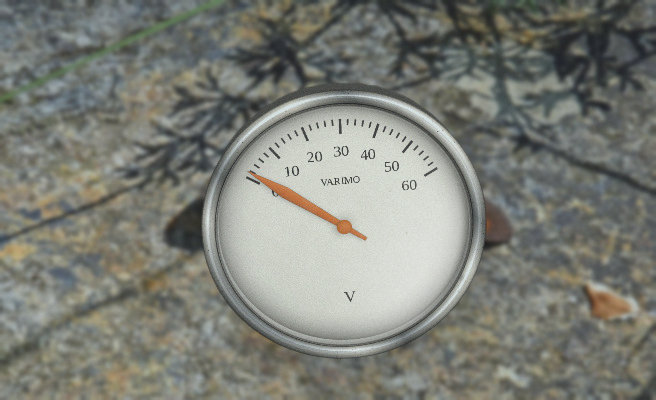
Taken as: value=2 unit=V
